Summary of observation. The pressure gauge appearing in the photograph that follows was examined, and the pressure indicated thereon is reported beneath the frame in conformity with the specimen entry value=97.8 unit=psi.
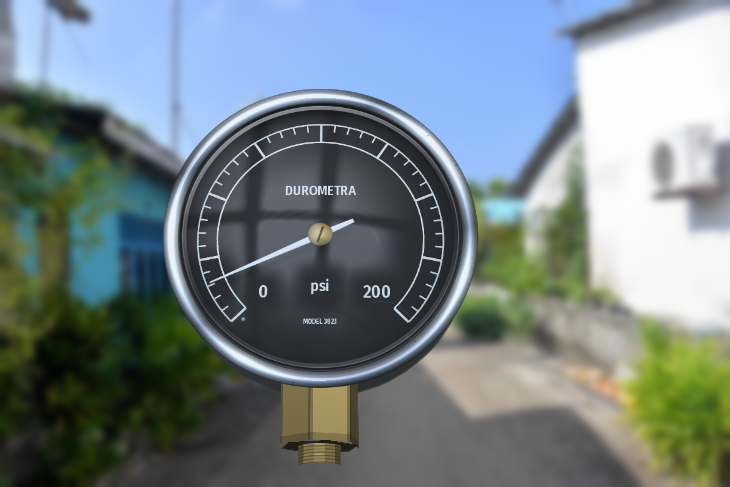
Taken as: value=15 unit=psi
